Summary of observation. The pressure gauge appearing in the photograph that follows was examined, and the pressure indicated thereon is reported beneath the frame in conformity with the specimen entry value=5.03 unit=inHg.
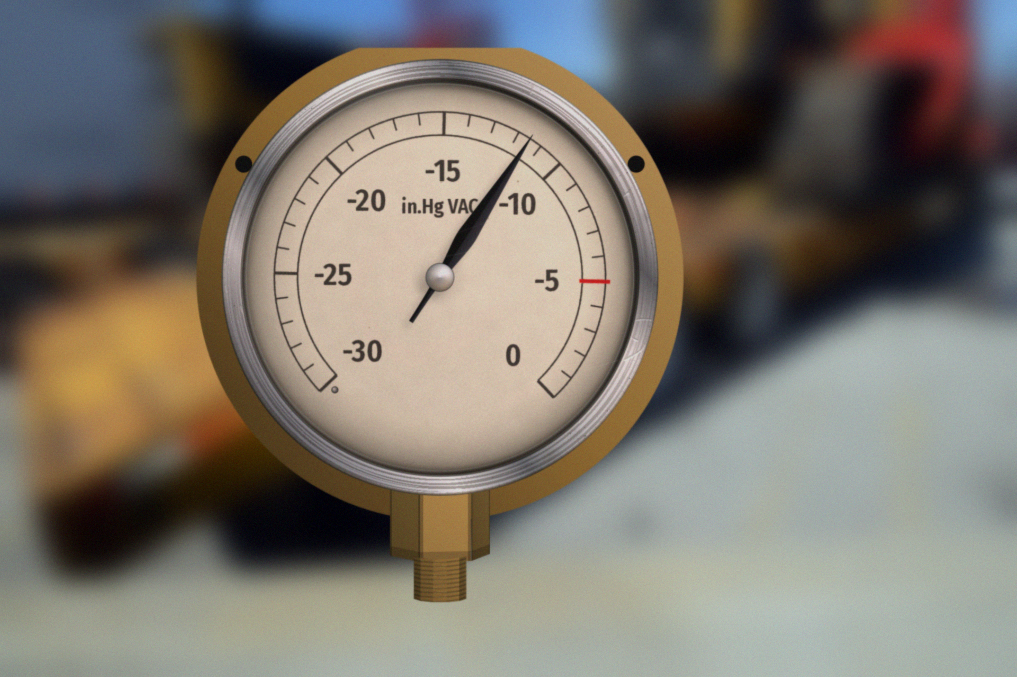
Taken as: value=-11.5 unit=inHg
